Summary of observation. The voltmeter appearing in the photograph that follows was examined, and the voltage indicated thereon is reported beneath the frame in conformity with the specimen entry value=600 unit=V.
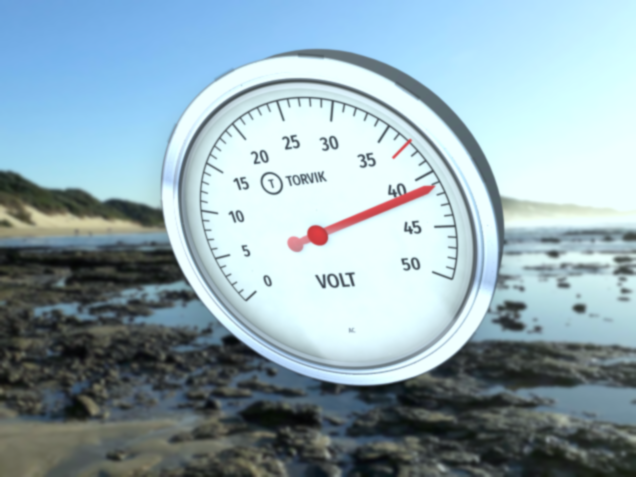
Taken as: value=41 unit=V
